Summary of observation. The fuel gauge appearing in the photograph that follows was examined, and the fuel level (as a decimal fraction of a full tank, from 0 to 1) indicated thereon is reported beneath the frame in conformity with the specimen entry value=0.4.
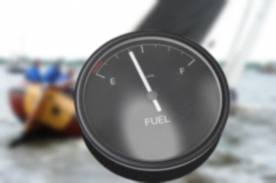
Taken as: value=0.375
